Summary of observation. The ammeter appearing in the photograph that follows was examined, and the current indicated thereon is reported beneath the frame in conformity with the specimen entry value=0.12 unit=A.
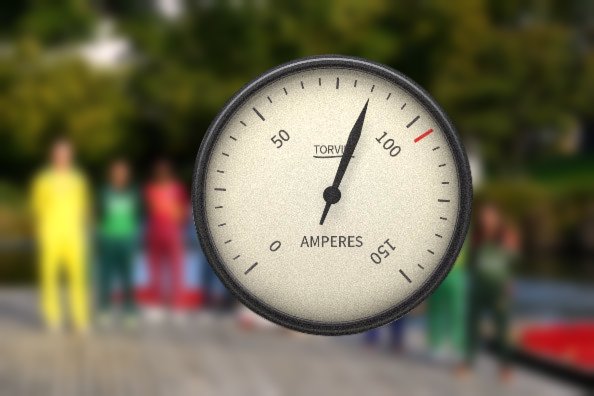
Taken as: value=85 unit=A
